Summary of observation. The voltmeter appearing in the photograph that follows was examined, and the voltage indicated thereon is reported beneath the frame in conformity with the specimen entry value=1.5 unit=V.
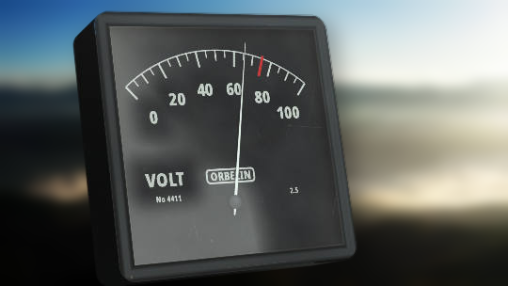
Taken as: value=65 unit=V
